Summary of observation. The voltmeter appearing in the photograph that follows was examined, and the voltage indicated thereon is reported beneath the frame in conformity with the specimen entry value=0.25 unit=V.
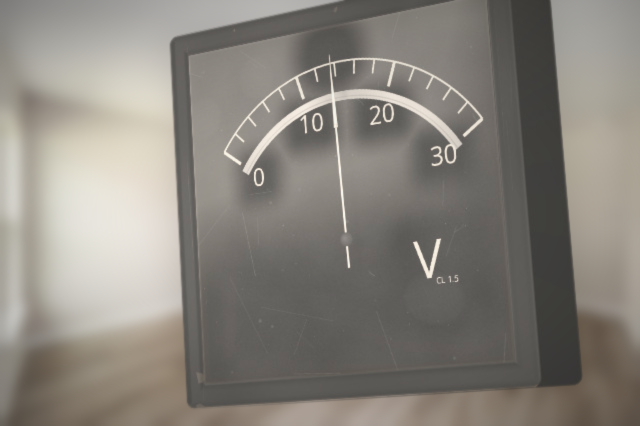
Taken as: value=14 unit=V
